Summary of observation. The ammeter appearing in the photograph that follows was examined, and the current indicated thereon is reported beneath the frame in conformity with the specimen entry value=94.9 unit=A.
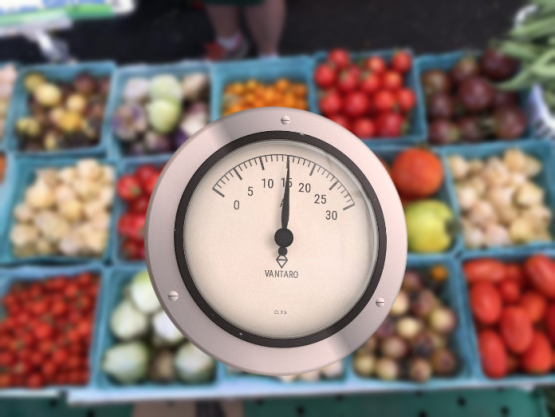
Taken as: value=15 unit=A
